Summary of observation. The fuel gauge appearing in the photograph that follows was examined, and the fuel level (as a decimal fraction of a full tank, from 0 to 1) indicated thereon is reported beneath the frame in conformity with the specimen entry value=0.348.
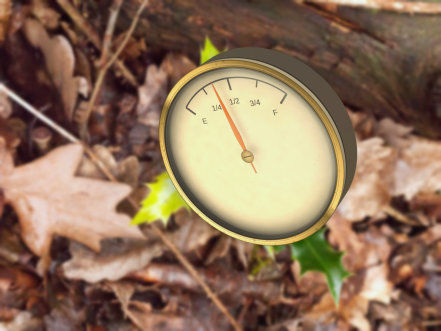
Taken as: value=0.375
